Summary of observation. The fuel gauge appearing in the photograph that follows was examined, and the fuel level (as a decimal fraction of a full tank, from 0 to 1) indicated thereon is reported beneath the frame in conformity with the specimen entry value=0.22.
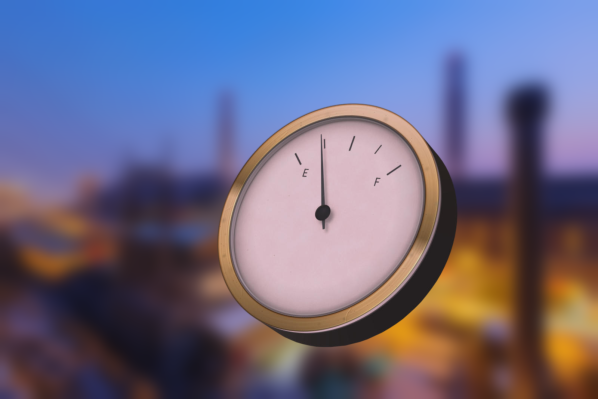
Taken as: value=0.25
